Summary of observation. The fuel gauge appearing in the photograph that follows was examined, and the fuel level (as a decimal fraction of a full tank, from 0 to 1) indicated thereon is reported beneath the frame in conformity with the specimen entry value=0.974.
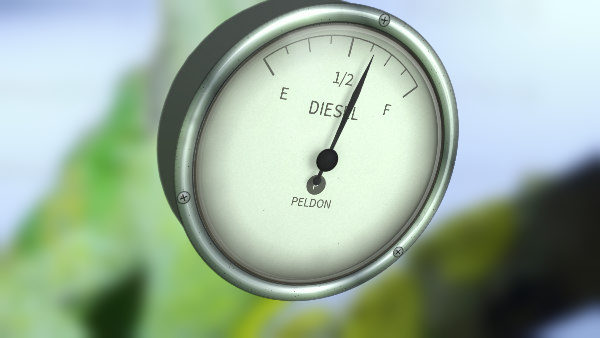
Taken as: value=0.625
